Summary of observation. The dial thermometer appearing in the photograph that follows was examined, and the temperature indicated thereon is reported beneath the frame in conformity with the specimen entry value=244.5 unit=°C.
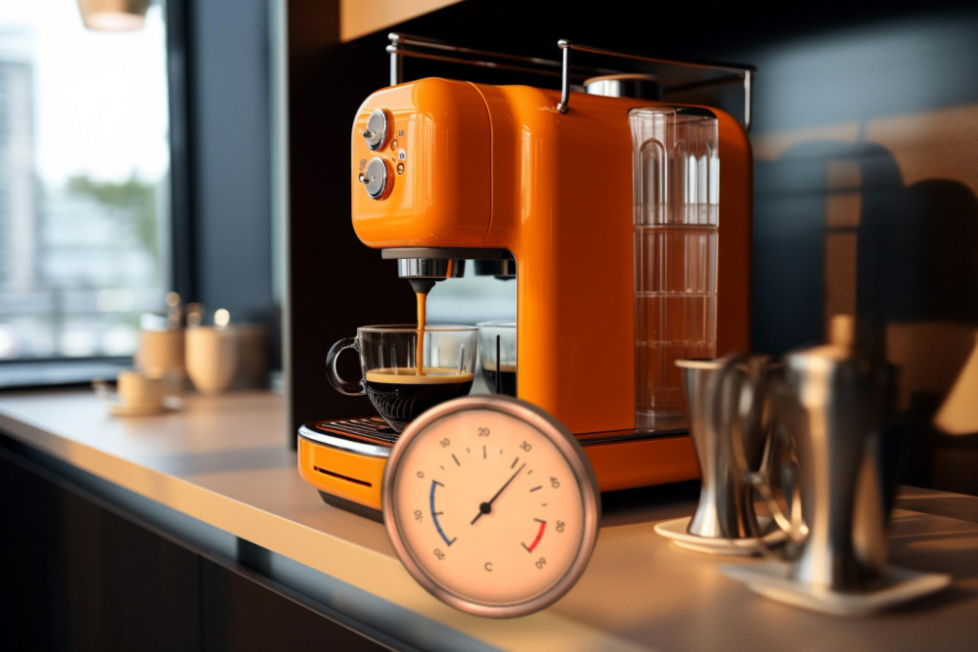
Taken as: value=32.5 unit=°C
